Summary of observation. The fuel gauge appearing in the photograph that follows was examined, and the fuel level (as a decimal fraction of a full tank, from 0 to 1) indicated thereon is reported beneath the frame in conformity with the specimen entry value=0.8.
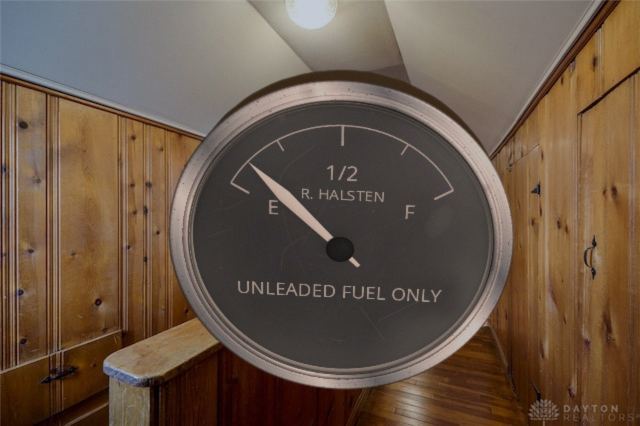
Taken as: value=0.125
